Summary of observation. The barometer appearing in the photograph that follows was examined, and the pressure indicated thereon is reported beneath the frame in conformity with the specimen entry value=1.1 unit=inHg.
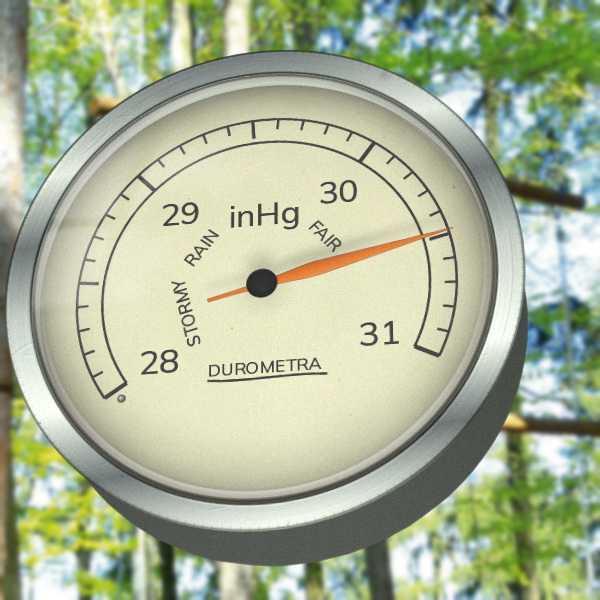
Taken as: value=30.5 unit=inHg
